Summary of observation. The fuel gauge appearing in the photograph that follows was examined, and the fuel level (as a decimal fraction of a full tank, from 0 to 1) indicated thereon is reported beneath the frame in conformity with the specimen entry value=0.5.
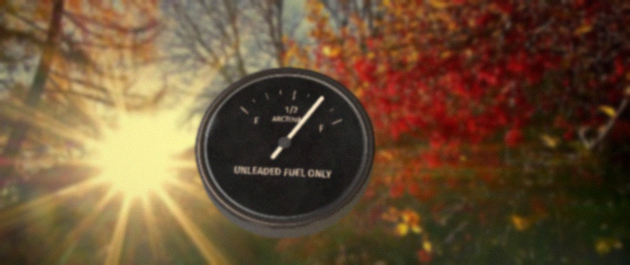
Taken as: value=0.75
